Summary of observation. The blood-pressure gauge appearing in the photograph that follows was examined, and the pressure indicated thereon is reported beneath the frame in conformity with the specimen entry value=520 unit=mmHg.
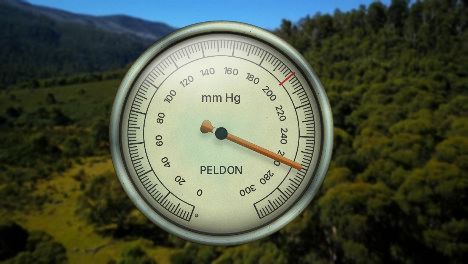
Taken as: value=260 unit=mmHg
